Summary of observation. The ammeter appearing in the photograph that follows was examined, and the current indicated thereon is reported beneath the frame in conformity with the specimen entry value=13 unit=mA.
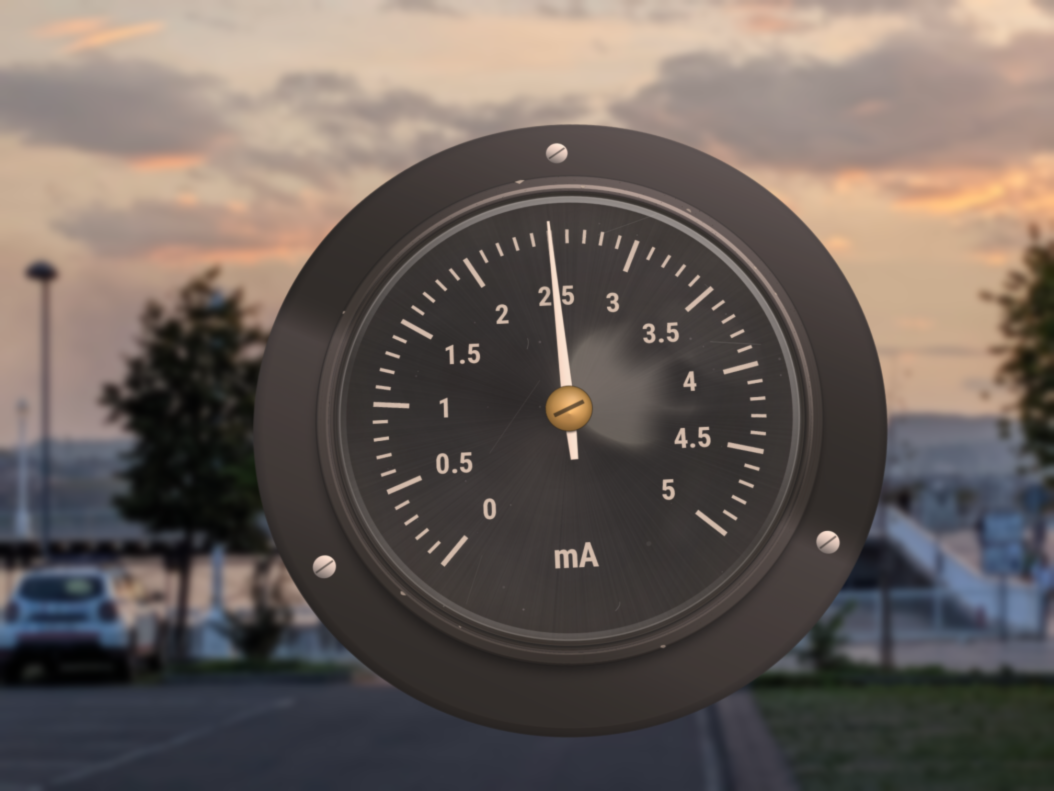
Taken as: value=2.5 unit=mA
